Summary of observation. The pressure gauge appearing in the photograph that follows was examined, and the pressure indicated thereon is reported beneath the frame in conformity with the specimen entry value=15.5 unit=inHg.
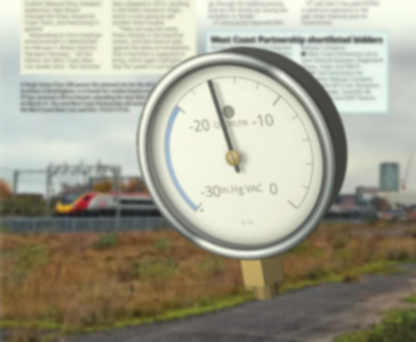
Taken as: value=-16 unit=inHg
